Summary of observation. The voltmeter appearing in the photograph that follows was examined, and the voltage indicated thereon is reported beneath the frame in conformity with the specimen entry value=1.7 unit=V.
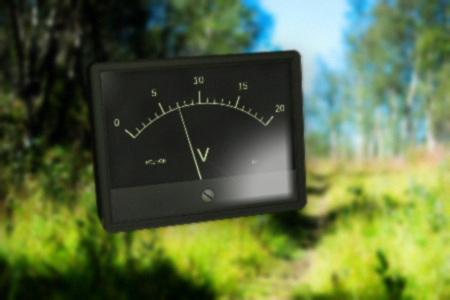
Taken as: value=7 unit=V
